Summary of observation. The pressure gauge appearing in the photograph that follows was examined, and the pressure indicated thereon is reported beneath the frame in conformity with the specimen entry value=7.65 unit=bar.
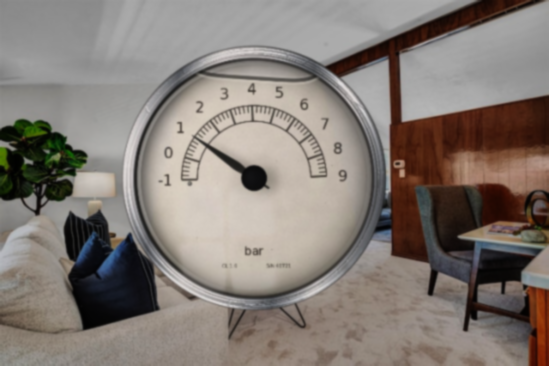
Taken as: value=1 unit=bar
